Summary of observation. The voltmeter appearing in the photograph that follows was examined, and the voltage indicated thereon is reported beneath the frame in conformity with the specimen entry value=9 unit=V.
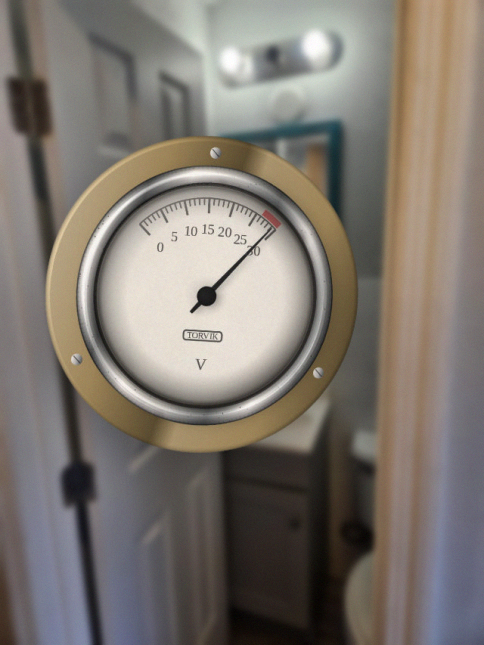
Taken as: value=29 unit=V
